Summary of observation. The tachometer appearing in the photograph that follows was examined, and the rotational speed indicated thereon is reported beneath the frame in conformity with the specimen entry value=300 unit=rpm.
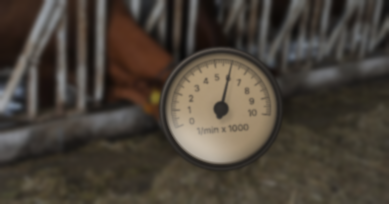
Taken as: value=6000 unit=rpm
